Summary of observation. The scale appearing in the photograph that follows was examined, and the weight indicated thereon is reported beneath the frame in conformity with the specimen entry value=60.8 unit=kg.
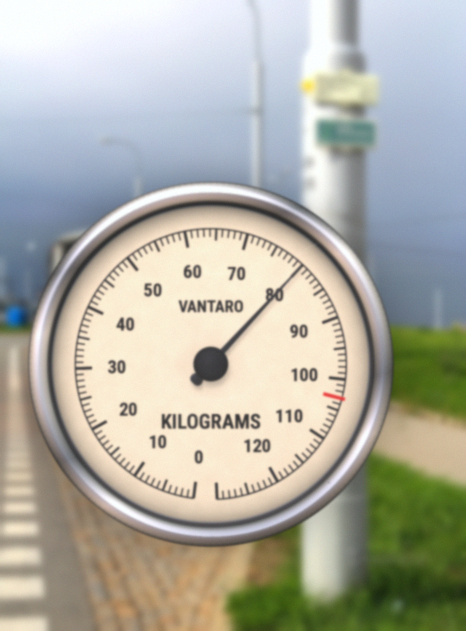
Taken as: value=80 unit=kg
